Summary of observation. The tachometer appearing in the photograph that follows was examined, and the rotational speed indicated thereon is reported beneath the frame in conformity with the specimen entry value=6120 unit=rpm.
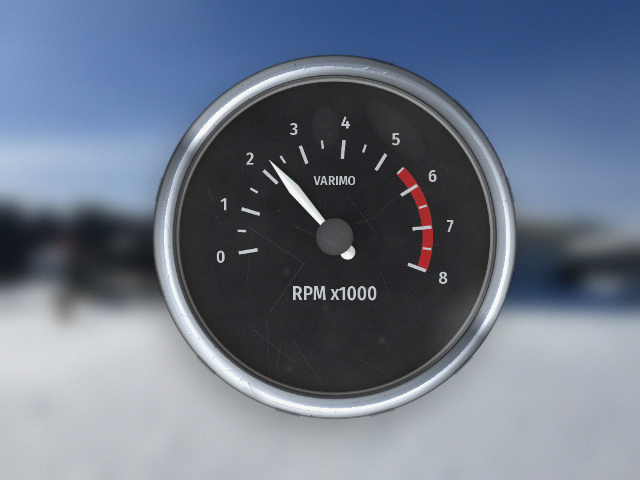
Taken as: value=2250 unit=rpm
